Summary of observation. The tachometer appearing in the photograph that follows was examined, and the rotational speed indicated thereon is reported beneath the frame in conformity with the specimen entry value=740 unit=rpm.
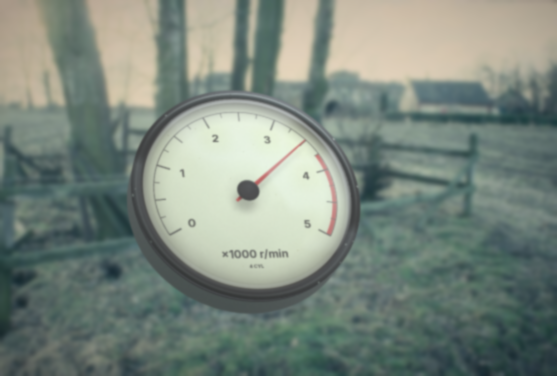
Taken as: value=3500 unit=rpm
